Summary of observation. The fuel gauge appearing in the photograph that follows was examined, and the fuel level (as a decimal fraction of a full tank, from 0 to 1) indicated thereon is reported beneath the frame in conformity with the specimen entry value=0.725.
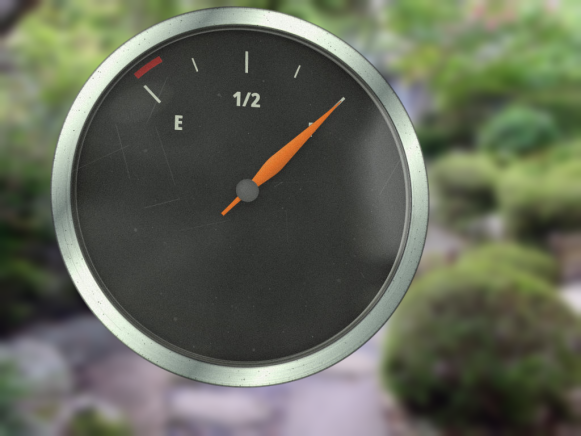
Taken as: value=1
